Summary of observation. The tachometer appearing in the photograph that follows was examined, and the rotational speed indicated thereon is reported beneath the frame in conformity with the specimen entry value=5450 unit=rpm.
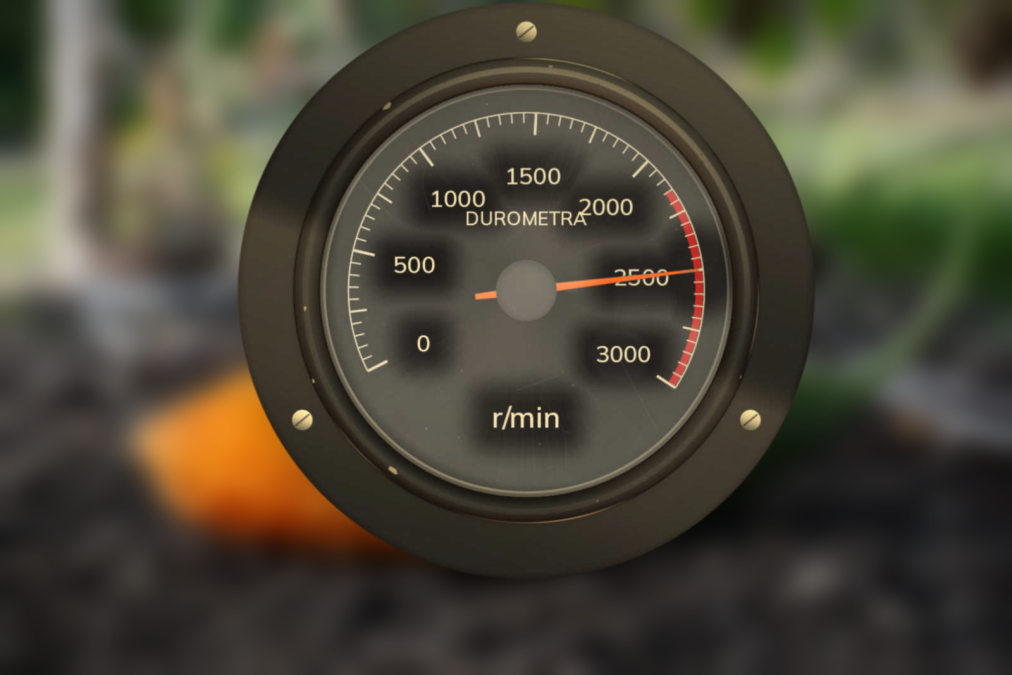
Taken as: value=2500 unit=rpm
